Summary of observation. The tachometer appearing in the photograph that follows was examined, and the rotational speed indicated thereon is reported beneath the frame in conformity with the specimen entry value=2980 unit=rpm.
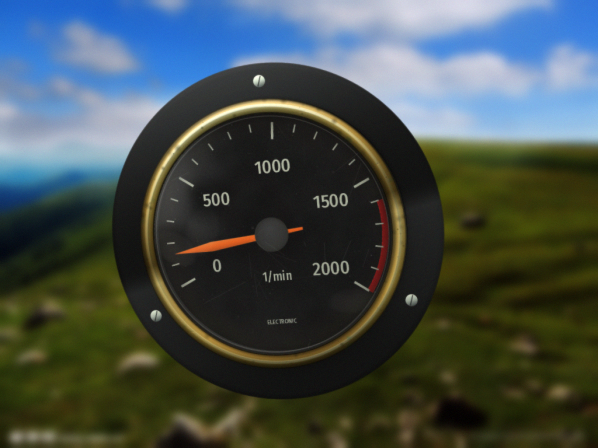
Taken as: value=150 unit=rpm
